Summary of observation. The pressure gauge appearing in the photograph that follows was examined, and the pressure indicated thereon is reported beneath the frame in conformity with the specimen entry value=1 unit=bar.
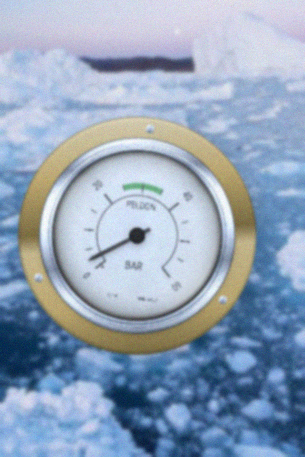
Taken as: value=2.5 unit=bar
